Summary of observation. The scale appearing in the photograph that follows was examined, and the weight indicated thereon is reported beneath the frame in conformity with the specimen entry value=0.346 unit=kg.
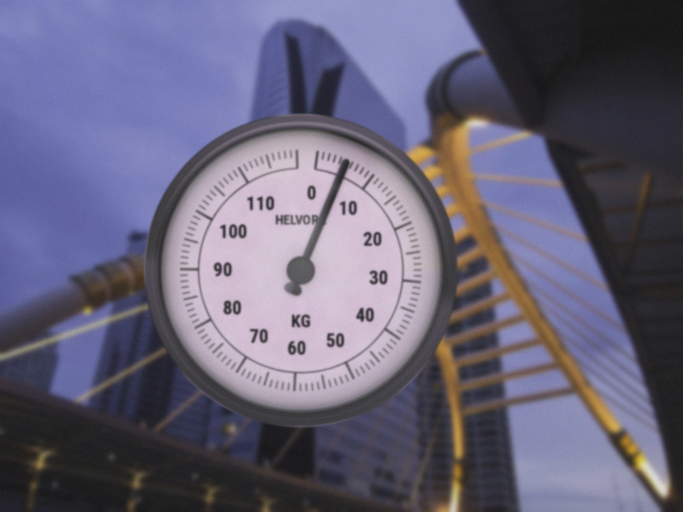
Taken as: value=5 unit=kg
